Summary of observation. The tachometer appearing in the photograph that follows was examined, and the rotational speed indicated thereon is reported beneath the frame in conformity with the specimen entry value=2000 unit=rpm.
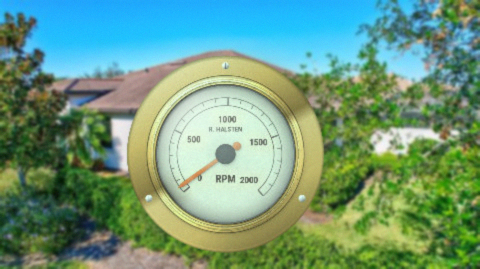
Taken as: value=50 unit=rpm
